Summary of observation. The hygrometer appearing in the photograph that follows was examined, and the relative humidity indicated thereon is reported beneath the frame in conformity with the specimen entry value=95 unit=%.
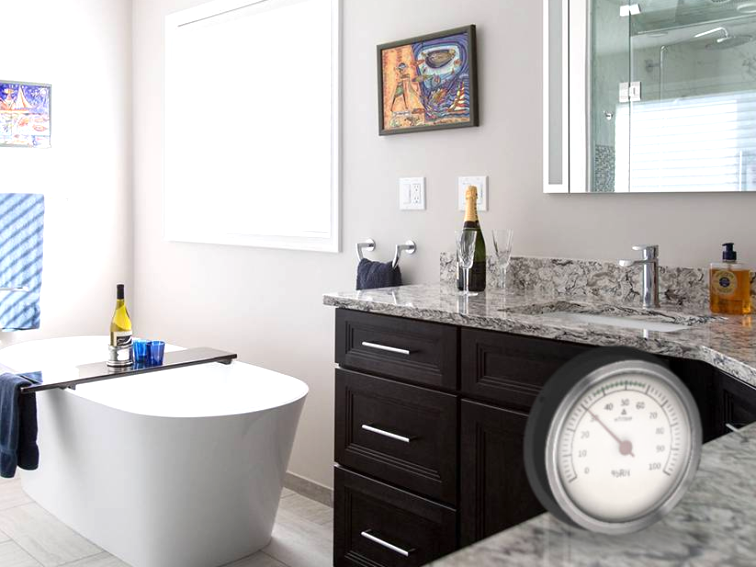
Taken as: value=30 unit=%
